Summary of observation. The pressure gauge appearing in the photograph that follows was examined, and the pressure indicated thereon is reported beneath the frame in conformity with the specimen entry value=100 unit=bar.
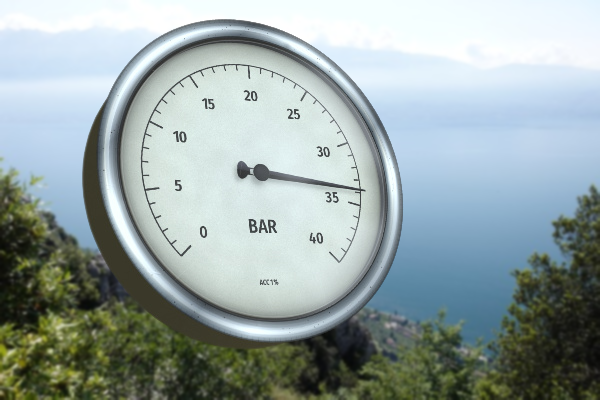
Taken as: value=34 unit=bar
